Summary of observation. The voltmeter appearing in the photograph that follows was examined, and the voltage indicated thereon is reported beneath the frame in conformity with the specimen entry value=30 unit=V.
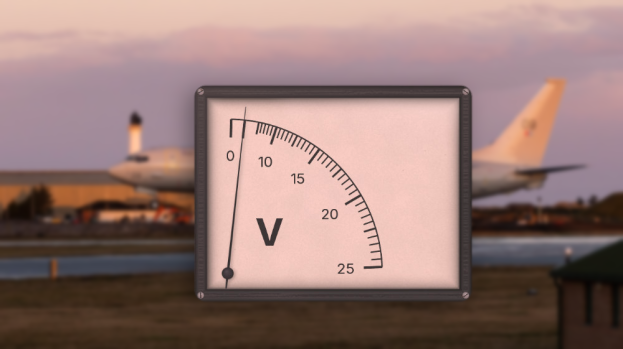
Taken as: value=5 unit=V
